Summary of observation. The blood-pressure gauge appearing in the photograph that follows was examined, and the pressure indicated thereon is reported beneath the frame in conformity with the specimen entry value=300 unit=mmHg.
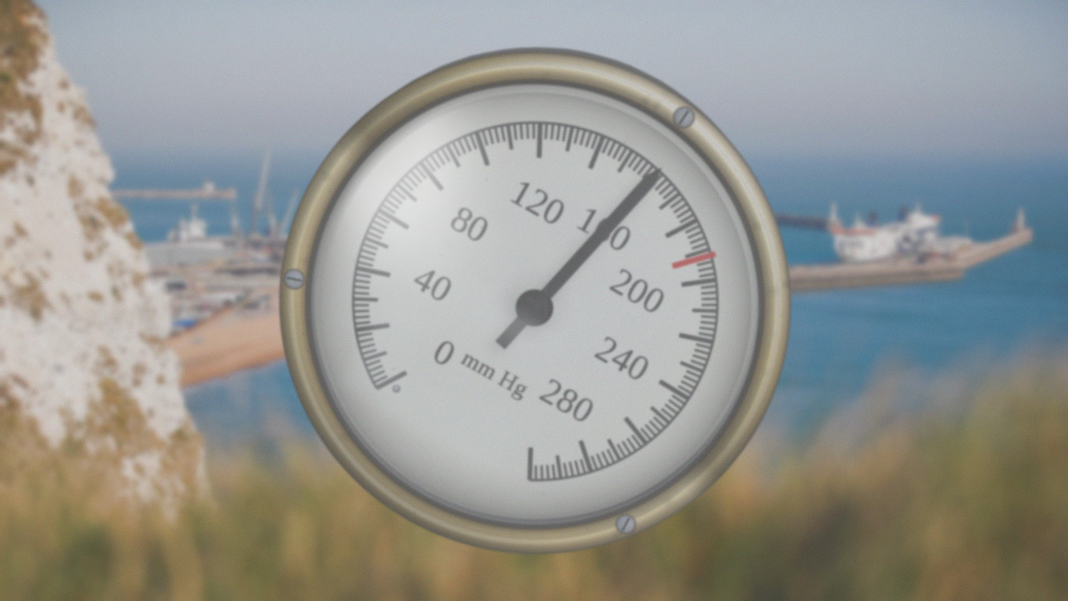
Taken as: value=160 unit=mmHg
